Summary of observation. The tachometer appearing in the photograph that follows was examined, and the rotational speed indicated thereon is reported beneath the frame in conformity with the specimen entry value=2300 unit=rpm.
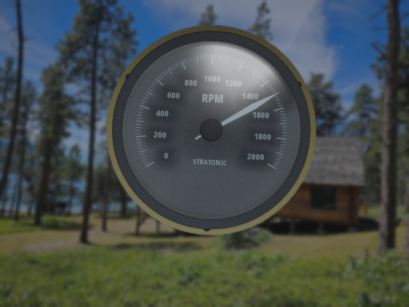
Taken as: value=1500 unit=rpm
